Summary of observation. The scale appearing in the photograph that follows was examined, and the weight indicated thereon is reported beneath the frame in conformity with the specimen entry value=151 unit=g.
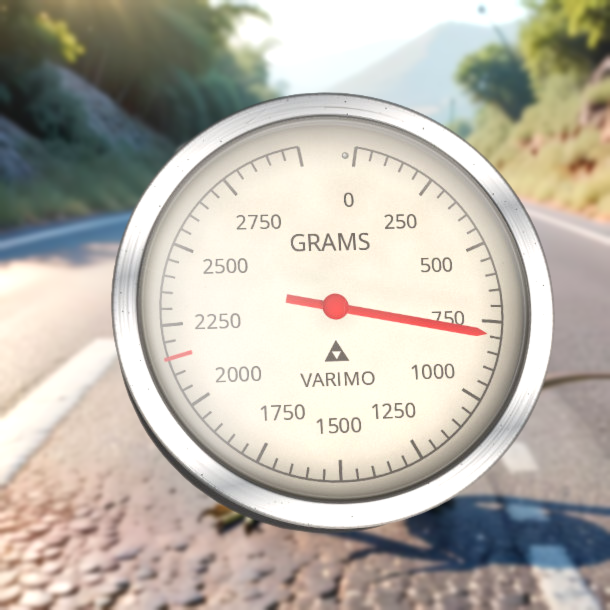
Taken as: value=800 unit=g
